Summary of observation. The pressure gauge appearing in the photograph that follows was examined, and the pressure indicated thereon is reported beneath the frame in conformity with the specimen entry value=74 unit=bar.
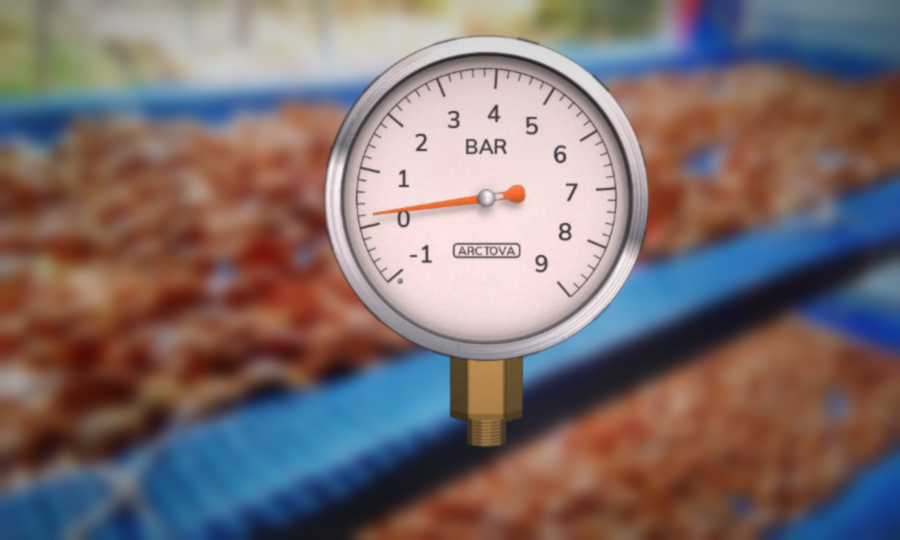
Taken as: value=0.2 unit=bar
